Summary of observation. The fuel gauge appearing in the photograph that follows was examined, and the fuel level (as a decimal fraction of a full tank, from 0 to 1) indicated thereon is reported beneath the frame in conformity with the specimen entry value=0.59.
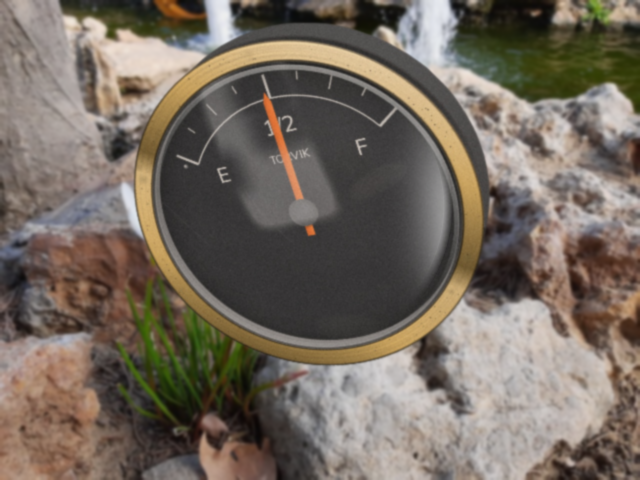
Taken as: value=0.5
